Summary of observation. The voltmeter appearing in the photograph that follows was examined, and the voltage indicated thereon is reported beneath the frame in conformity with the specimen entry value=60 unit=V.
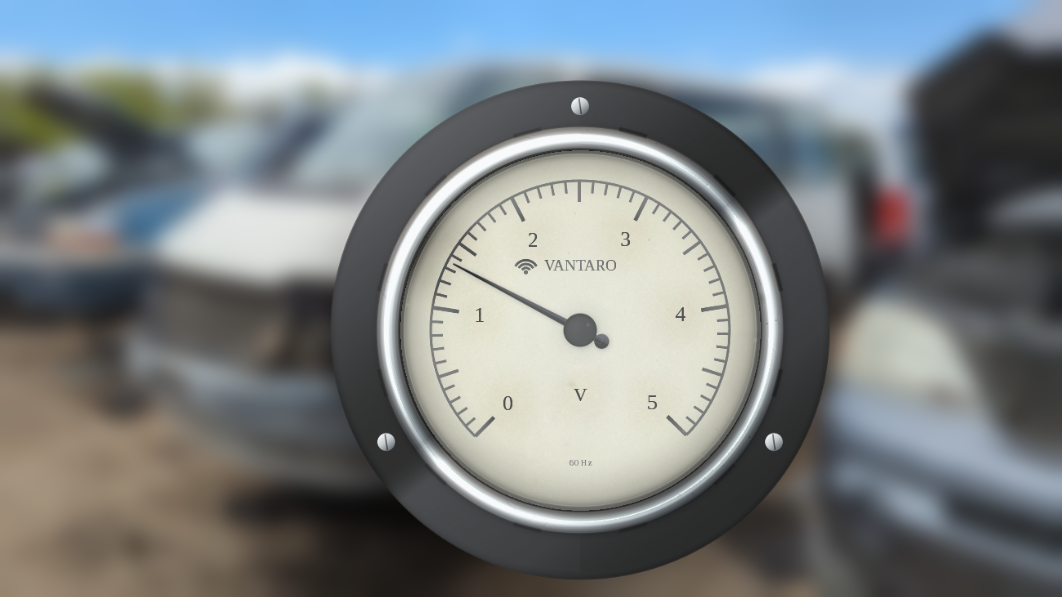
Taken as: value=1.35 unit=V
